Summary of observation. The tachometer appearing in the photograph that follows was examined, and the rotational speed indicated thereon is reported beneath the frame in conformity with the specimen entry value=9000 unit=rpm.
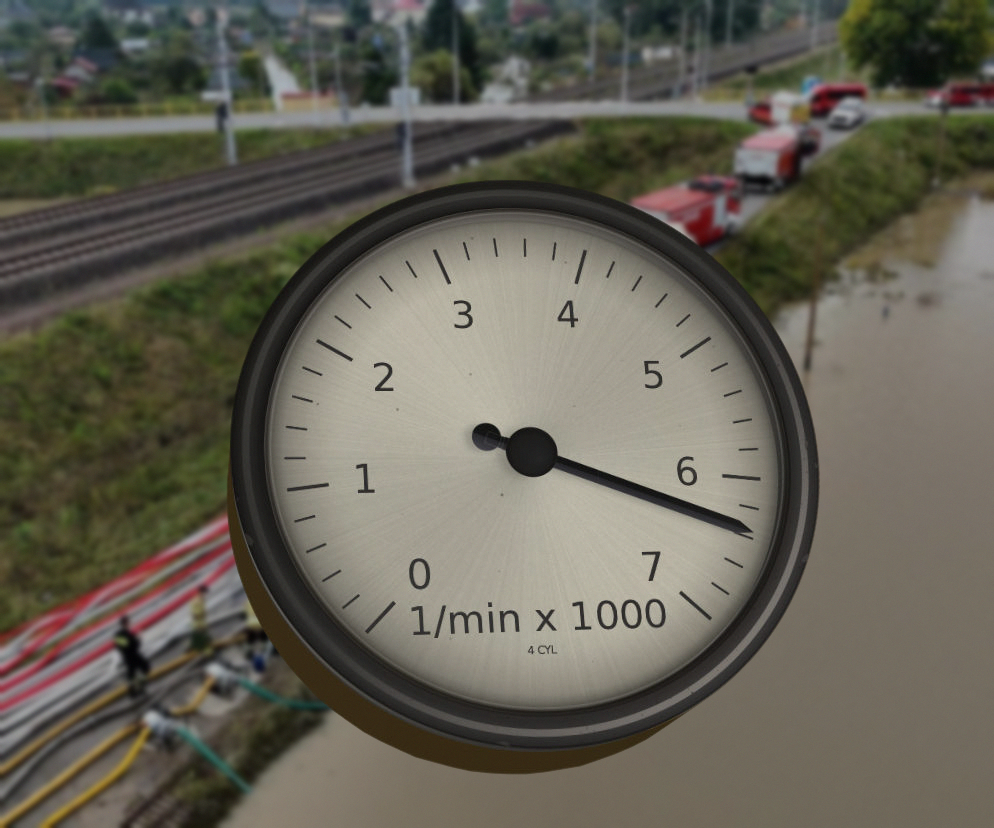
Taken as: value=6400 unit=rpm
